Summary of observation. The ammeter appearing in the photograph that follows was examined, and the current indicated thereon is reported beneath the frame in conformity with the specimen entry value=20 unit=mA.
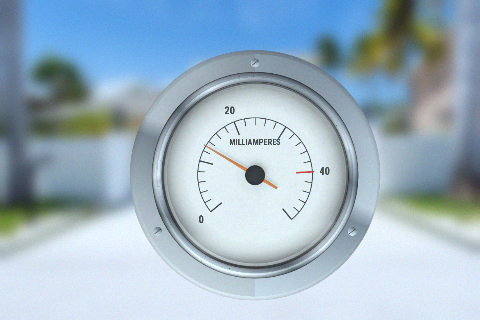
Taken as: value=13 unit=mA
